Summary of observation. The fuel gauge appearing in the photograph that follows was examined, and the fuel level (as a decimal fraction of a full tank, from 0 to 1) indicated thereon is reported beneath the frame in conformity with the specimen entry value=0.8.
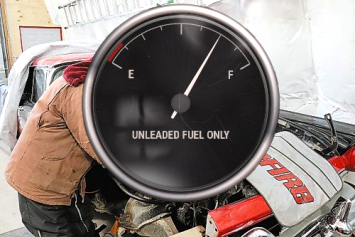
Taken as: value=0.75
